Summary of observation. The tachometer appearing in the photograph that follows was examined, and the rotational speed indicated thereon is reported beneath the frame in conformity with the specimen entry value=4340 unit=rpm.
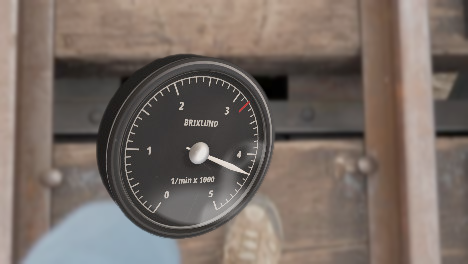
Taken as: value=4300 unit=rpm
